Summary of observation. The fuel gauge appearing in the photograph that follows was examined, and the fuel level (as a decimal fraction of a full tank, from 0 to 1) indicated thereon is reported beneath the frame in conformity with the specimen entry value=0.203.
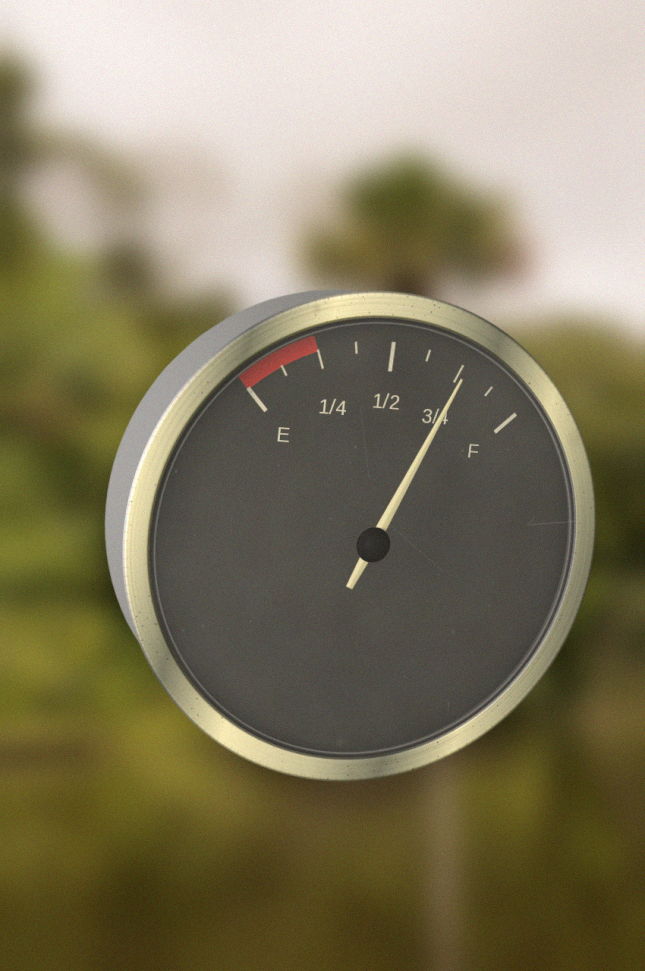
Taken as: value=0.75
